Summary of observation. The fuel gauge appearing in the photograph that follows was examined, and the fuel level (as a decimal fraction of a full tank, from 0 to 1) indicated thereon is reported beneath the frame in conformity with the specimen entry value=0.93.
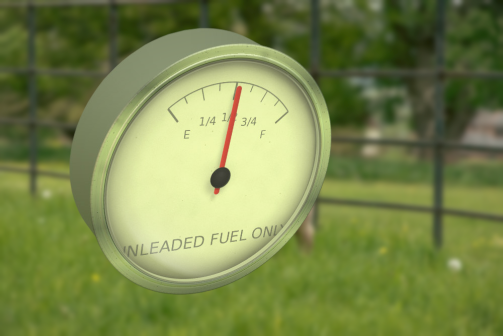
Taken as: value=0.5
